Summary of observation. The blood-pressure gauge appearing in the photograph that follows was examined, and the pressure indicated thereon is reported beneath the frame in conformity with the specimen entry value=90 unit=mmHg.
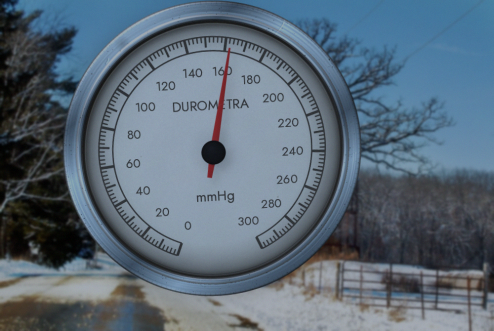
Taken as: value=162 unit=mmHg
